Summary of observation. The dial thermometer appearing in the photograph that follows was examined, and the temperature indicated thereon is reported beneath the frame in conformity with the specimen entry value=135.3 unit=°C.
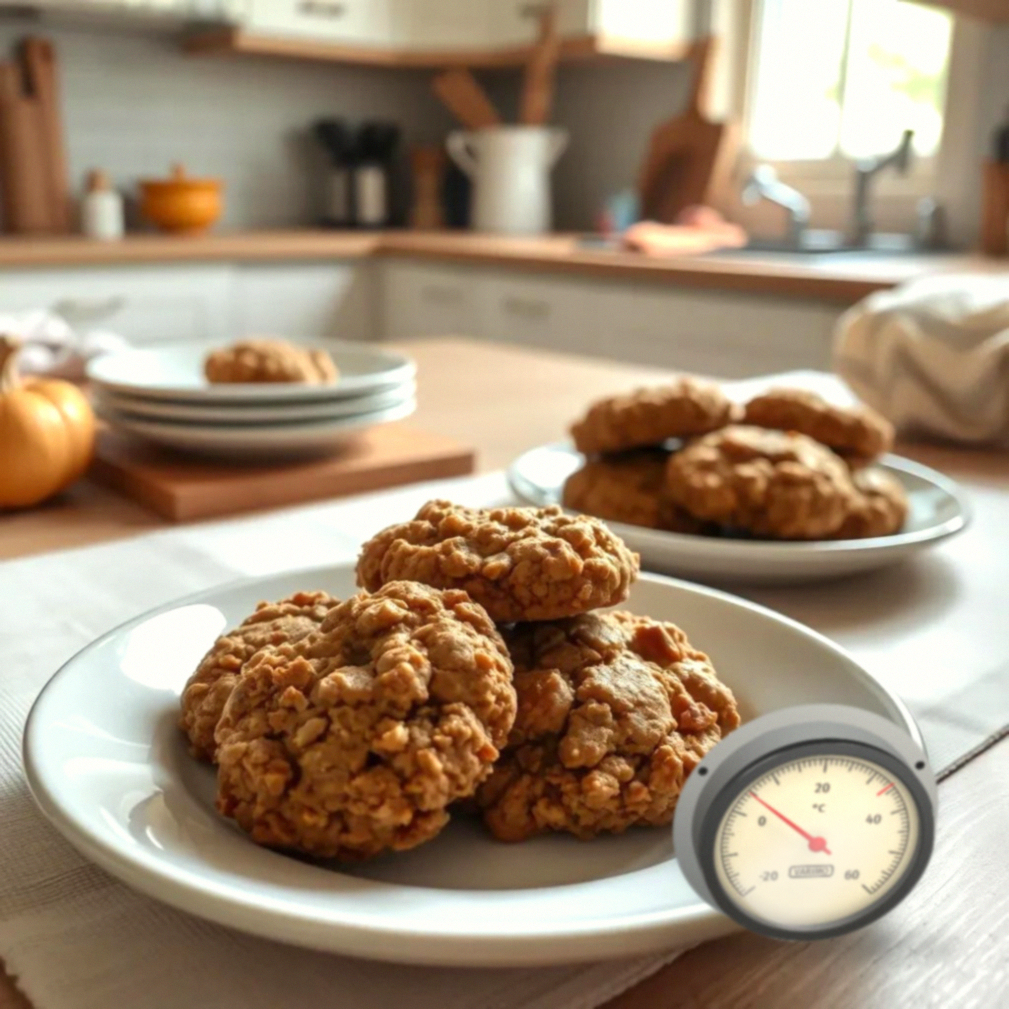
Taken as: value=5 unit=°C
